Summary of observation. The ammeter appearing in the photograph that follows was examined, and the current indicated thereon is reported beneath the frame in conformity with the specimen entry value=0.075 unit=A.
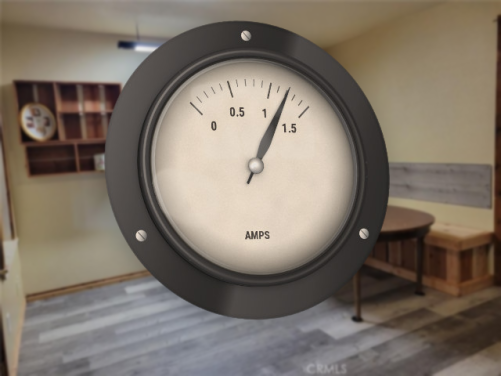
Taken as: value=1.2 unit=A
